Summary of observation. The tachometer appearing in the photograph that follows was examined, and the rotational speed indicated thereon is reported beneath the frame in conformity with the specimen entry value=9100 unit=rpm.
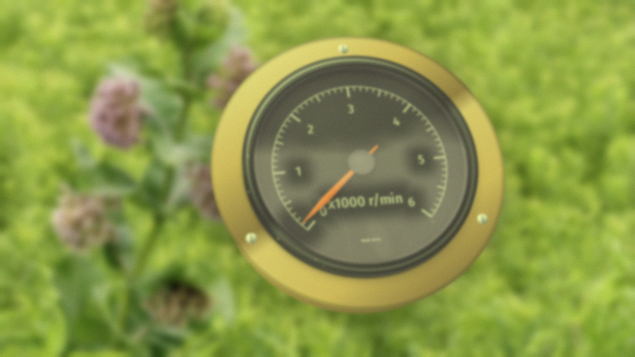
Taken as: value=100 unit=rpm
